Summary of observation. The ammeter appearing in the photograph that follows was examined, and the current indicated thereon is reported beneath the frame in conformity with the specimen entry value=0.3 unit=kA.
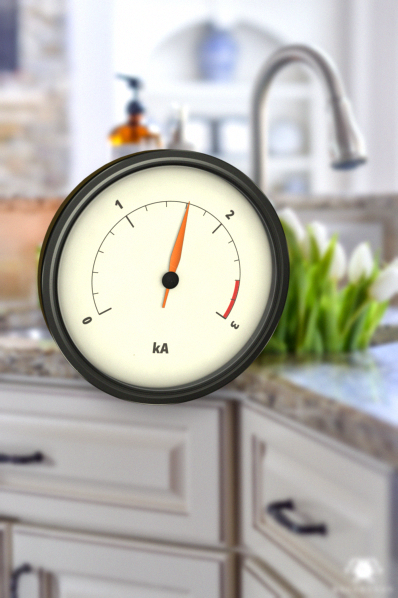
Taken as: value=1.6 unit=kA
